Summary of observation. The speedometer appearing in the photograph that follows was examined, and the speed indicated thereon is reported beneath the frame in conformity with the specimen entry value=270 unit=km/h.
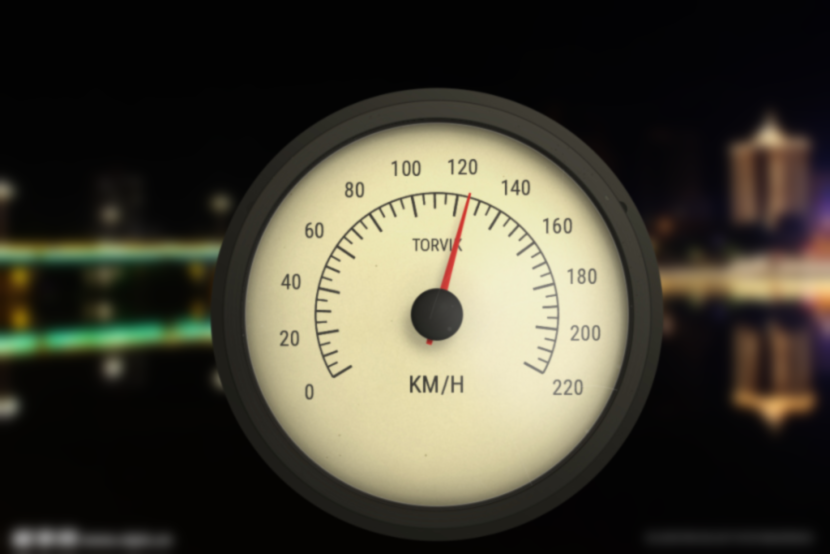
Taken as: value=125 unit=km/h
